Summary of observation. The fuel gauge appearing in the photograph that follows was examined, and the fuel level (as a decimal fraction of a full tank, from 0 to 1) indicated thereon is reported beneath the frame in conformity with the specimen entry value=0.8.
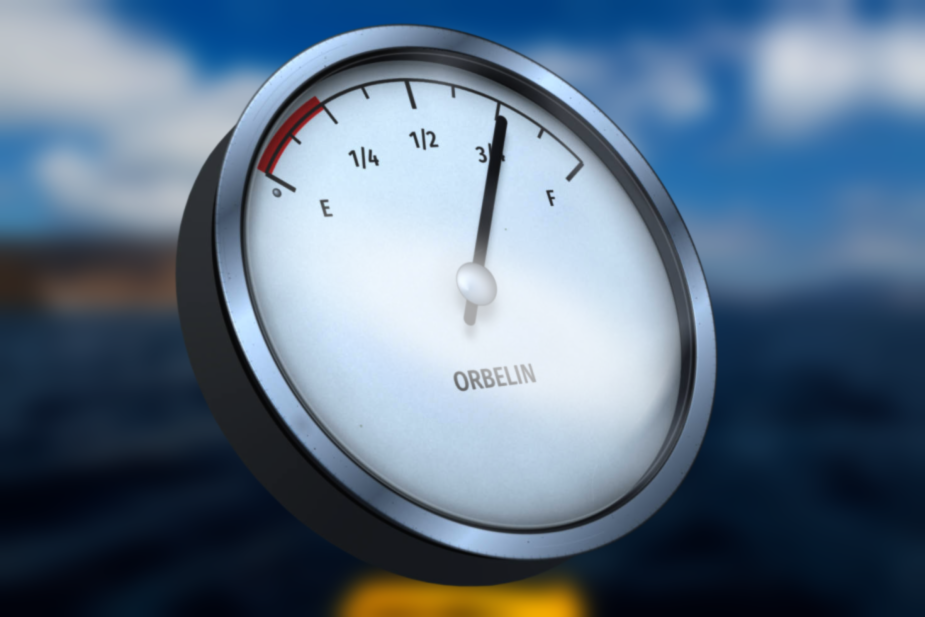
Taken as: value=0.75
